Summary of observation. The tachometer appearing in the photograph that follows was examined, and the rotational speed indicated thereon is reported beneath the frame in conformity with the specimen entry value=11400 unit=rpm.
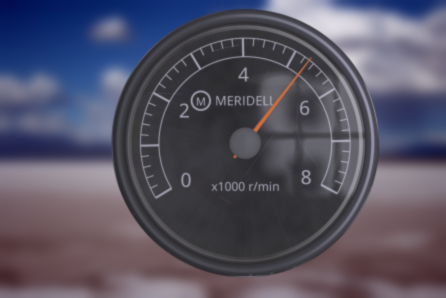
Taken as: value=5300 unit=rpm
